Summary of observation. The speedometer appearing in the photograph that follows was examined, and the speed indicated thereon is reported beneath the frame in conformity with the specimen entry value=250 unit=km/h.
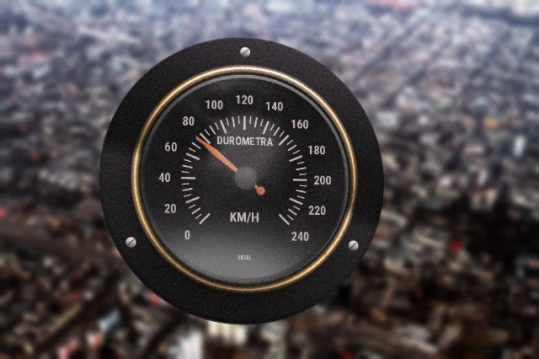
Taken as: value=75 unit=km/h
